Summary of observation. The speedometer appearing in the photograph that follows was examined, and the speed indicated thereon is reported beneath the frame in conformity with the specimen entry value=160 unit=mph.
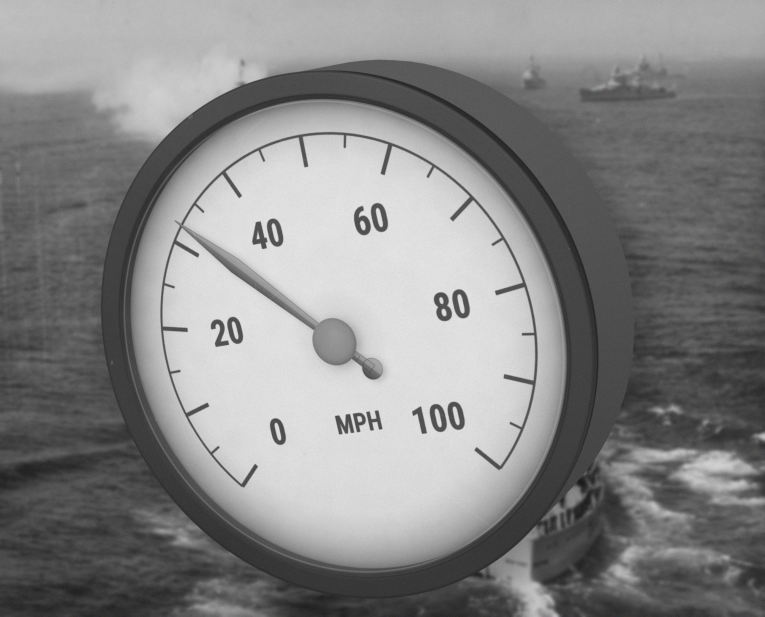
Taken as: value=32.5 unit=mph
